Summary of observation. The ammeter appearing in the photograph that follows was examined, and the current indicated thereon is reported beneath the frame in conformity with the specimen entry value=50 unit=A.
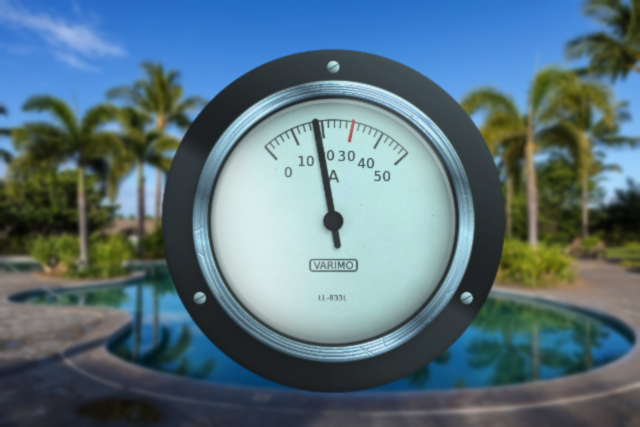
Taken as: value=18 unit=A
